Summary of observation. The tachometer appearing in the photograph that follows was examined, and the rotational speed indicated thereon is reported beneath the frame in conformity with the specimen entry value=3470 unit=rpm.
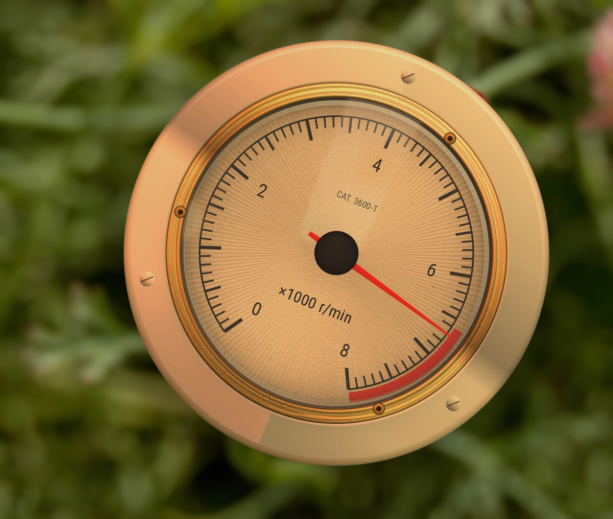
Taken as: value=6700 unit=rpm
